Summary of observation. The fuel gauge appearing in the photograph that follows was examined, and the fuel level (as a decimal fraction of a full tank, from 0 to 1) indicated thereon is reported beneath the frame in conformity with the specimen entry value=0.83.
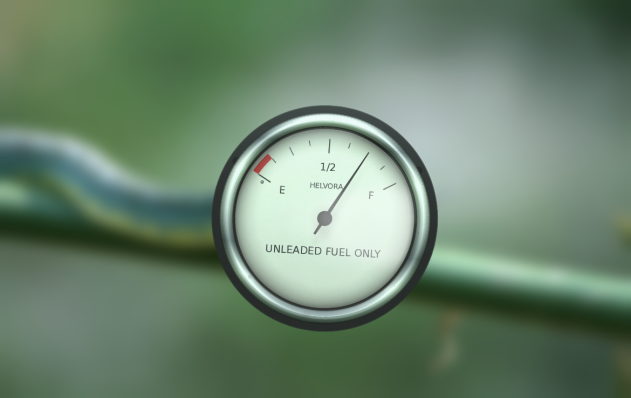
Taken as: value=0.75
